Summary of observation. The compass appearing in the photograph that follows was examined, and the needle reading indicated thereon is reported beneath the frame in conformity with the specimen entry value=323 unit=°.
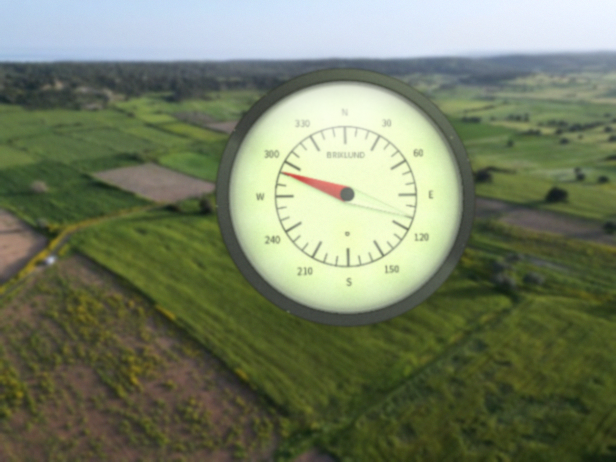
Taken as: value=290 unit=°
